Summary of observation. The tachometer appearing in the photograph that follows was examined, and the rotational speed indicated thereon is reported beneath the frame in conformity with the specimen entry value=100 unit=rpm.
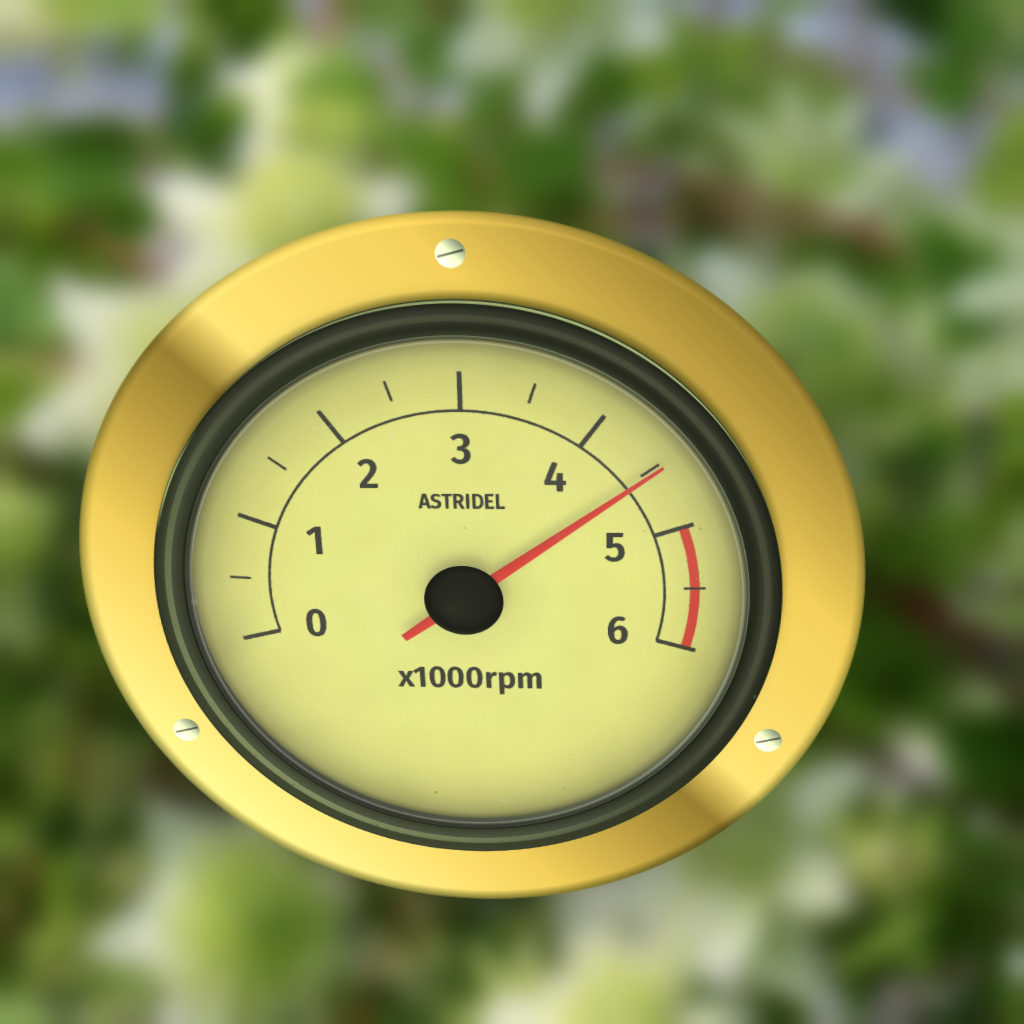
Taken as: value=4500 unit=rpm
